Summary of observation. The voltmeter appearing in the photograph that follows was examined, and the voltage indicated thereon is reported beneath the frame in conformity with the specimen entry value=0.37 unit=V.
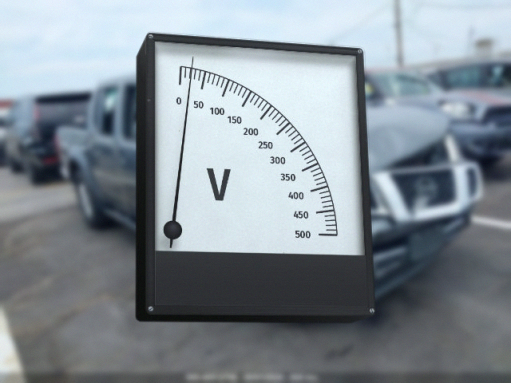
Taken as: value=20 unit=V
